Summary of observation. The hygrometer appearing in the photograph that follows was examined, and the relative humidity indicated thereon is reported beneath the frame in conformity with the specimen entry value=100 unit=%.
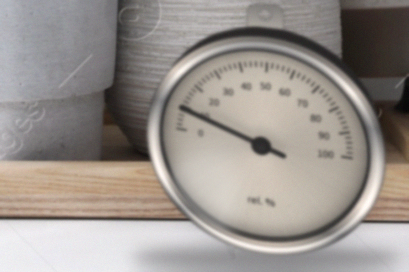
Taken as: value=10 unit=%
